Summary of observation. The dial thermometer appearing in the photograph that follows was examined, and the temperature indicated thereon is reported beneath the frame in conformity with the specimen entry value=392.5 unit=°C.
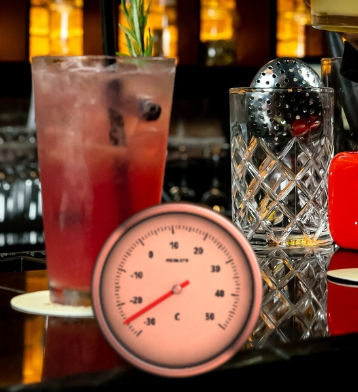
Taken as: value=-25 unit=°C
